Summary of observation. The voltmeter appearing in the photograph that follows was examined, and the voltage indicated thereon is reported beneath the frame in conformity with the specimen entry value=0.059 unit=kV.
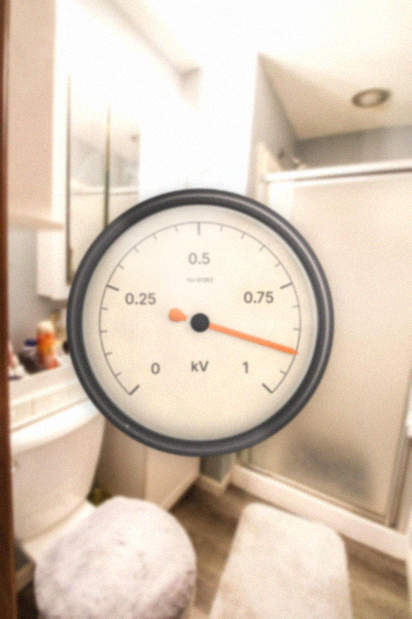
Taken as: value=0.9 unit=kV
